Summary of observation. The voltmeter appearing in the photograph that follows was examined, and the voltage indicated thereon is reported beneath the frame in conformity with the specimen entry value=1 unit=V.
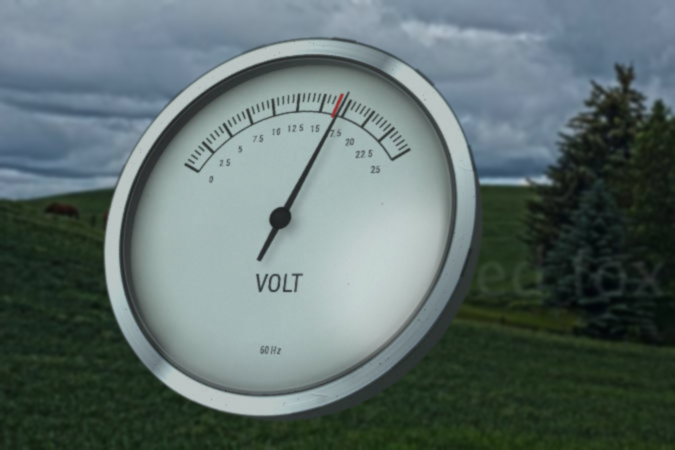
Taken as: value=17.5 unit=V
